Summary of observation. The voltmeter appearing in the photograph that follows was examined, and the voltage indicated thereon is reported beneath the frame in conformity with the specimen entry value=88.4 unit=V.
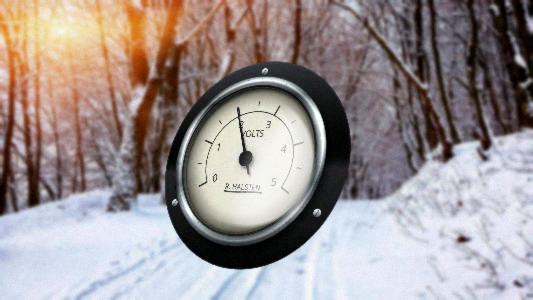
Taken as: value=2 unit=V
